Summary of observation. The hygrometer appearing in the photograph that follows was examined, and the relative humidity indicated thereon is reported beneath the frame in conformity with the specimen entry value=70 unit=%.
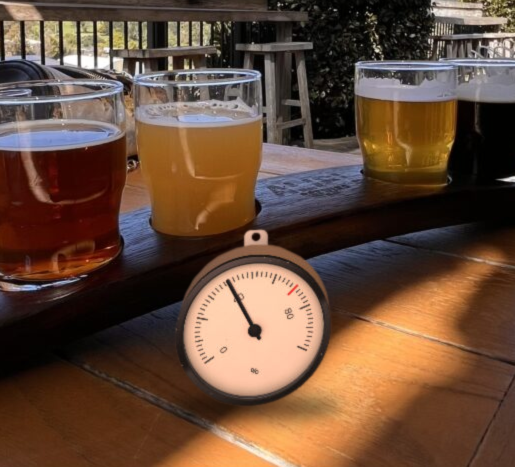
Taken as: value=40 unit=%
